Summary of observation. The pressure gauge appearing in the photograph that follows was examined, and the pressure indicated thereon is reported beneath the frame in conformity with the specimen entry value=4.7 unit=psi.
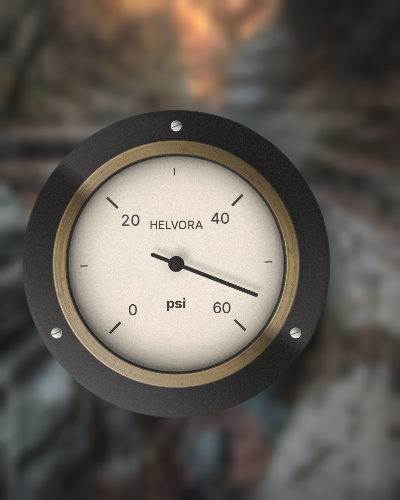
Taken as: value=55 unit=psi
